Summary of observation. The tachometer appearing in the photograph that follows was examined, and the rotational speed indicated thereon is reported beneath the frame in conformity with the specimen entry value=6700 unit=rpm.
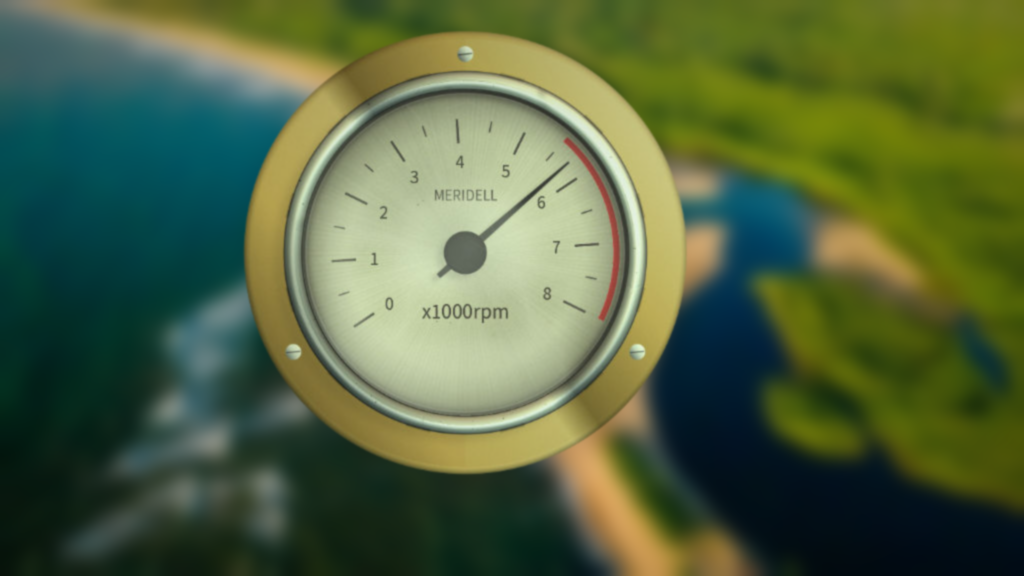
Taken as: value=5750 unit=rpm
